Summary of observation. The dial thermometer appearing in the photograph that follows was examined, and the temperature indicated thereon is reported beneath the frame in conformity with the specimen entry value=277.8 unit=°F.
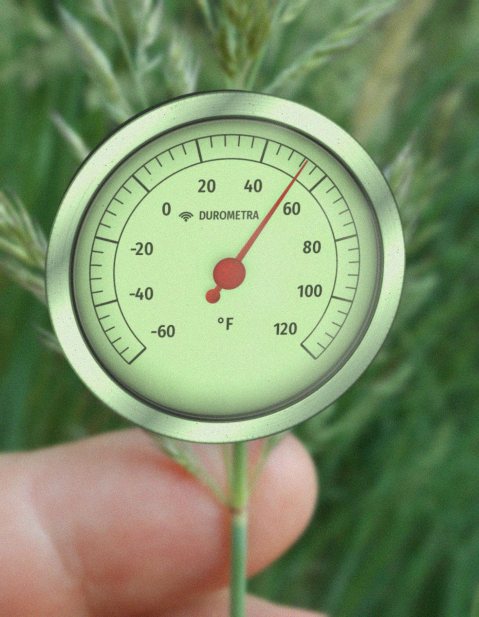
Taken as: value=52 unit=°F
